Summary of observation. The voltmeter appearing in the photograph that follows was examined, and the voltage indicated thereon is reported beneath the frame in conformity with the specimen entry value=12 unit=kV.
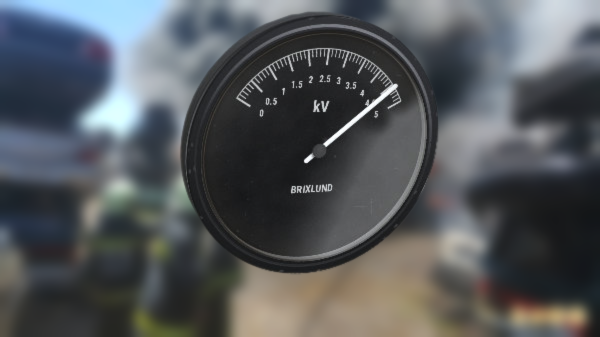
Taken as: value=4.5 unit=kV
